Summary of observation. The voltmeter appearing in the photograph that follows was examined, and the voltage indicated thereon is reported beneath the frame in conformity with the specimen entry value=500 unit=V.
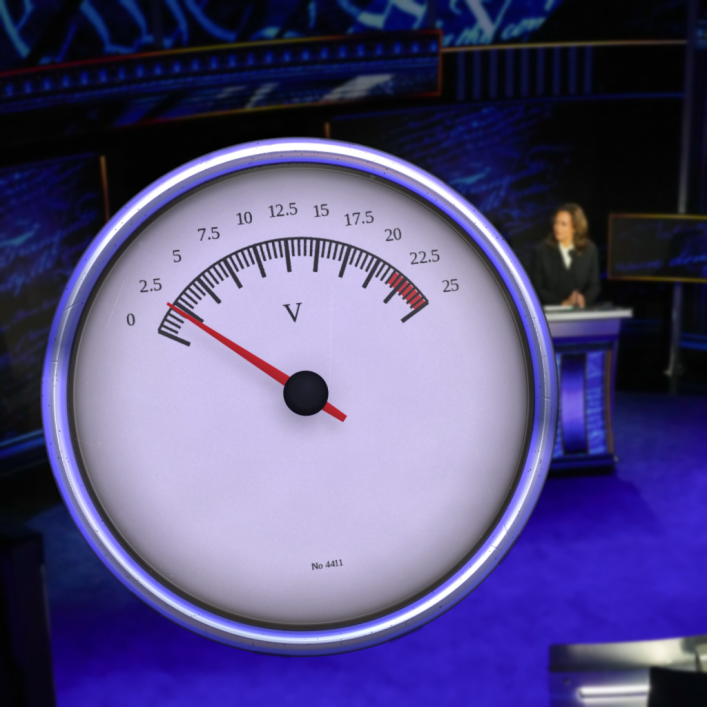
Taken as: value=2 unit=V
